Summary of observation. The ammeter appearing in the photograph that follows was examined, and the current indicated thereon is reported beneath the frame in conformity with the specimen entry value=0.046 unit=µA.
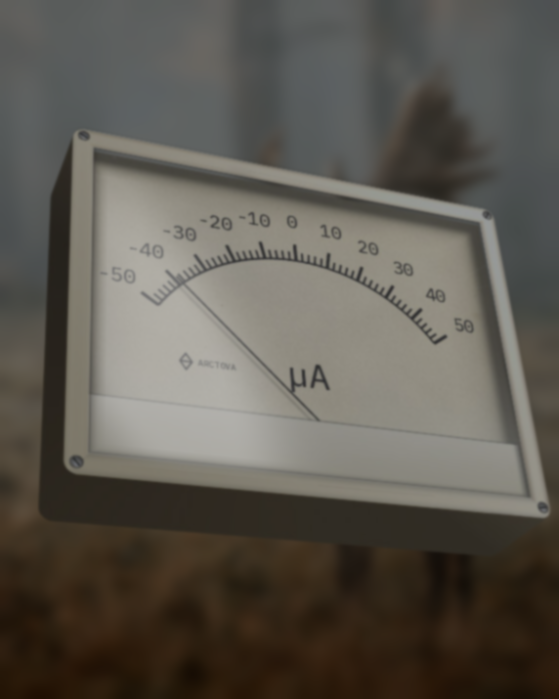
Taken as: value=-40 unit=µA
